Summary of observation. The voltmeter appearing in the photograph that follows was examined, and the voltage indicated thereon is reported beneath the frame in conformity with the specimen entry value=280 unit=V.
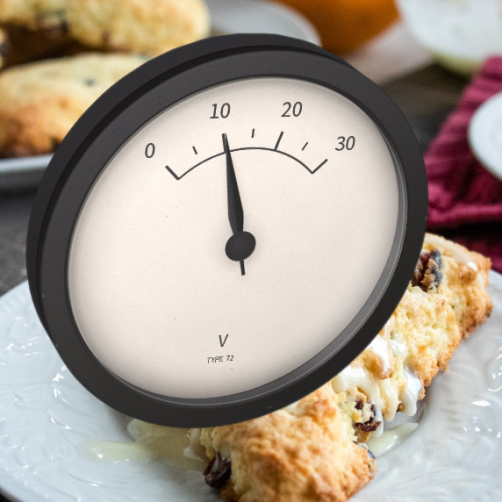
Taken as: value=10 unit=V
